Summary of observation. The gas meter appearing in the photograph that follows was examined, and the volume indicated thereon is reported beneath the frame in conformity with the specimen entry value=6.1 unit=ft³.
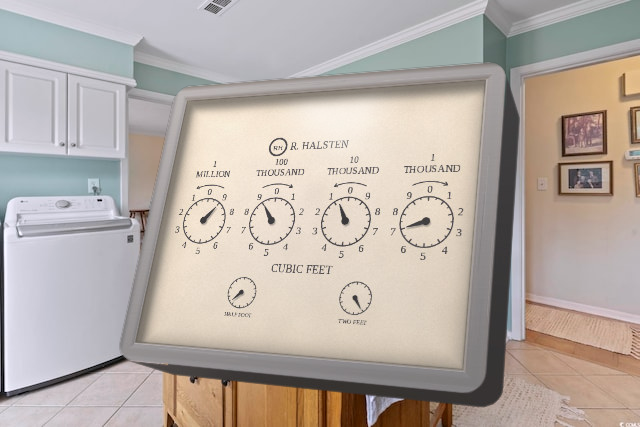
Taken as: value=890700 unit=ft³
